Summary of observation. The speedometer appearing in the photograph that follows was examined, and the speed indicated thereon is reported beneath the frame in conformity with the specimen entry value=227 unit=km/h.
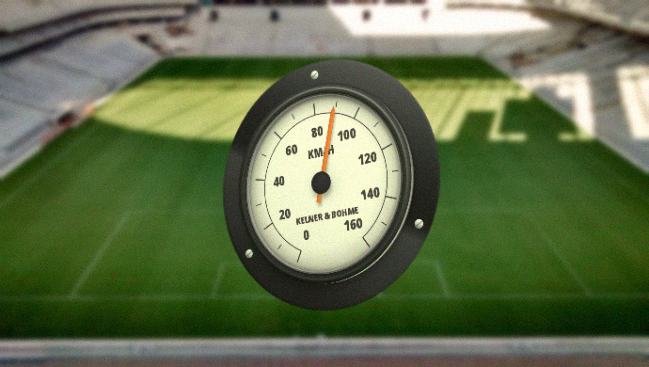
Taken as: value=90 unit=km/h
